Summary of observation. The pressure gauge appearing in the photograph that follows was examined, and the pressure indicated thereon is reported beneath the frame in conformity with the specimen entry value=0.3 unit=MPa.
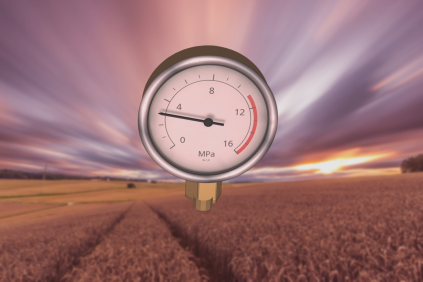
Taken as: value=3 unit=MPa
